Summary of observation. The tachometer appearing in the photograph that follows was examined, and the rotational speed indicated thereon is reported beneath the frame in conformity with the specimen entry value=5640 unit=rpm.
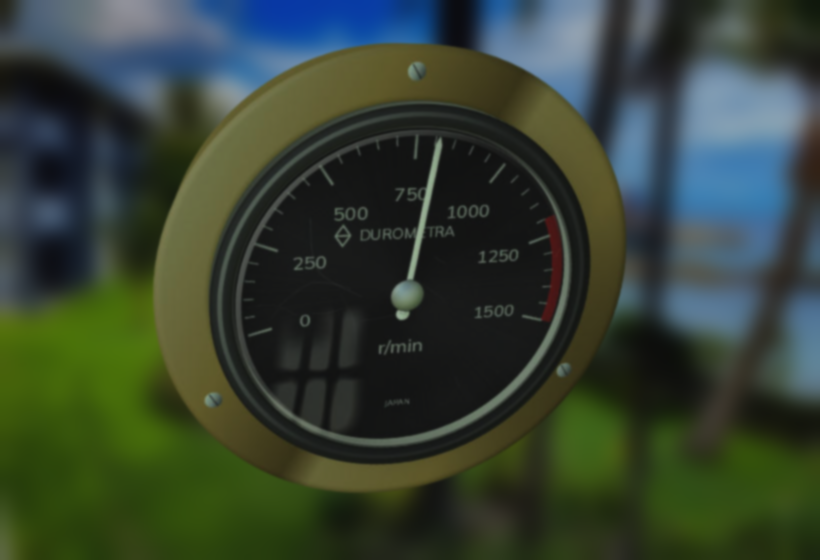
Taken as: value=800 unit=rpm
